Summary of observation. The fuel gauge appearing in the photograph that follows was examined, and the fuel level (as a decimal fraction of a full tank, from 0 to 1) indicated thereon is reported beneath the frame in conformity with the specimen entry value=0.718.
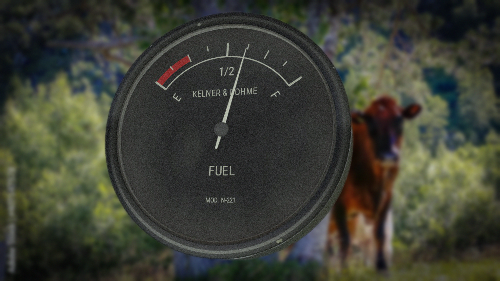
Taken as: value=0.625
